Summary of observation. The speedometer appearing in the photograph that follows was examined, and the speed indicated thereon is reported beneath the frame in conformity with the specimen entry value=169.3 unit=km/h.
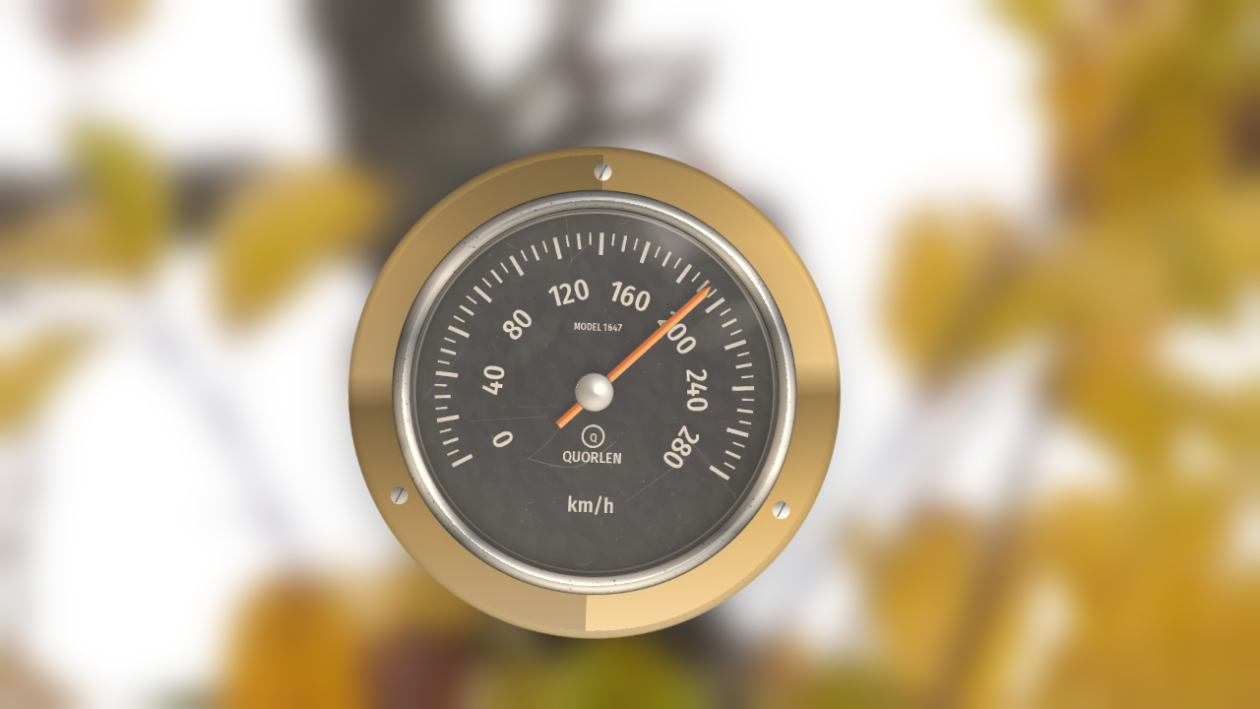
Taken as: value=192.5 unit=km/h
